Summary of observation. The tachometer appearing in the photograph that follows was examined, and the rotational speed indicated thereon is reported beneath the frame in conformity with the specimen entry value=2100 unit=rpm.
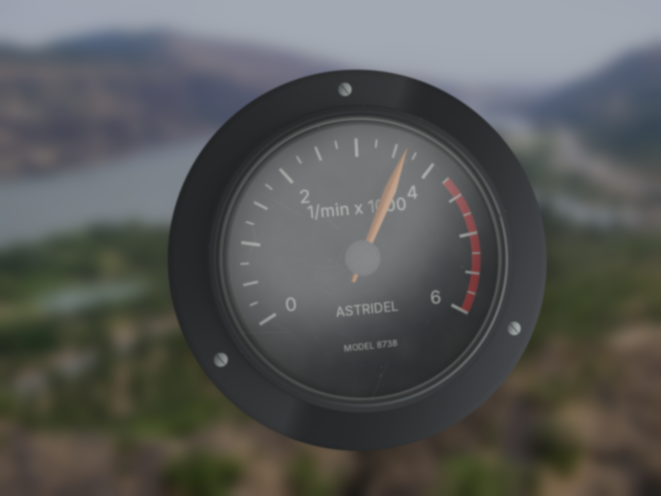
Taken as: value=3625 unit=rpm
